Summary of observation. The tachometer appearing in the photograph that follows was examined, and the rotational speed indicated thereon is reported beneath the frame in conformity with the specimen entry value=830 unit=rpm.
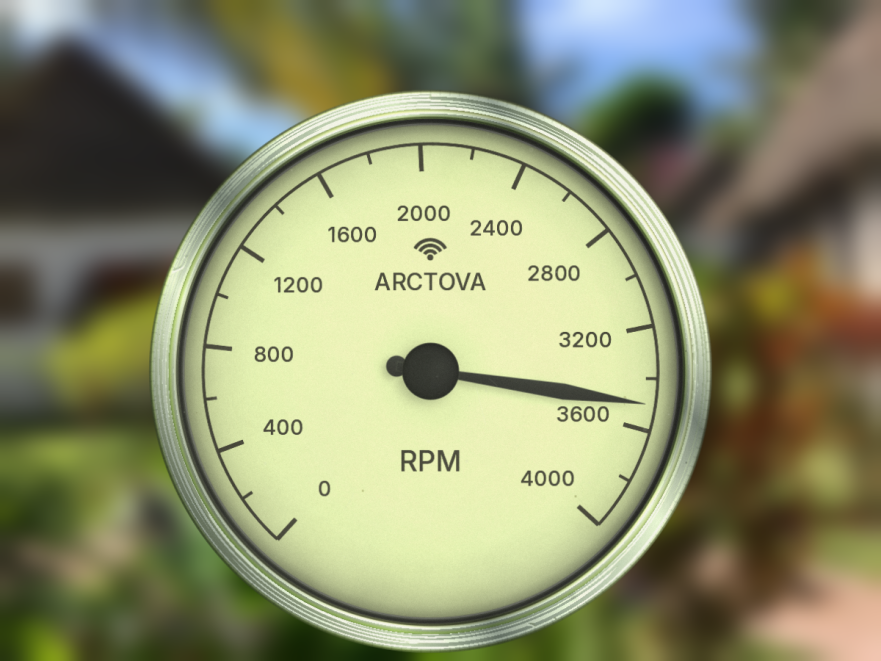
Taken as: value=3500 unit=rpm
